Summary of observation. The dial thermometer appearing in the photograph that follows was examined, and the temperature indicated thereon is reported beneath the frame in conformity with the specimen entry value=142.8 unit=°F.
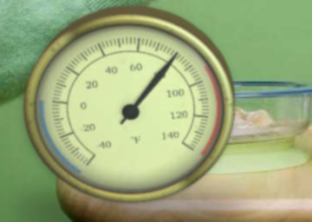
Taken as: value=80 unit=°F
